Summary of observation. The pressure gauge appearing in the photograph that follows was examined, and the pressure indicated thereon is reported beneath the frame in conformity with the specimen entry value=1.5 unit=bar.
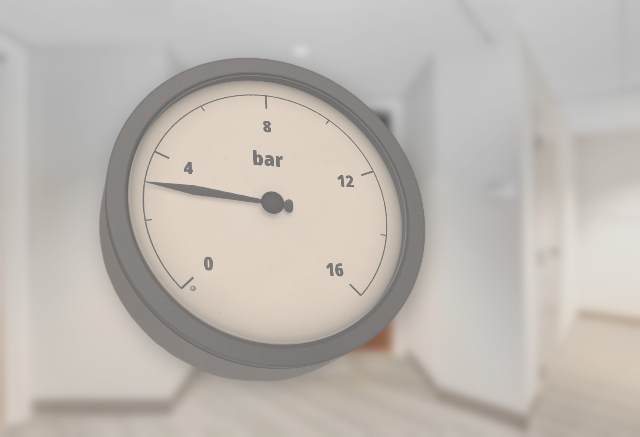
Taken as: value=3 unit=bar
